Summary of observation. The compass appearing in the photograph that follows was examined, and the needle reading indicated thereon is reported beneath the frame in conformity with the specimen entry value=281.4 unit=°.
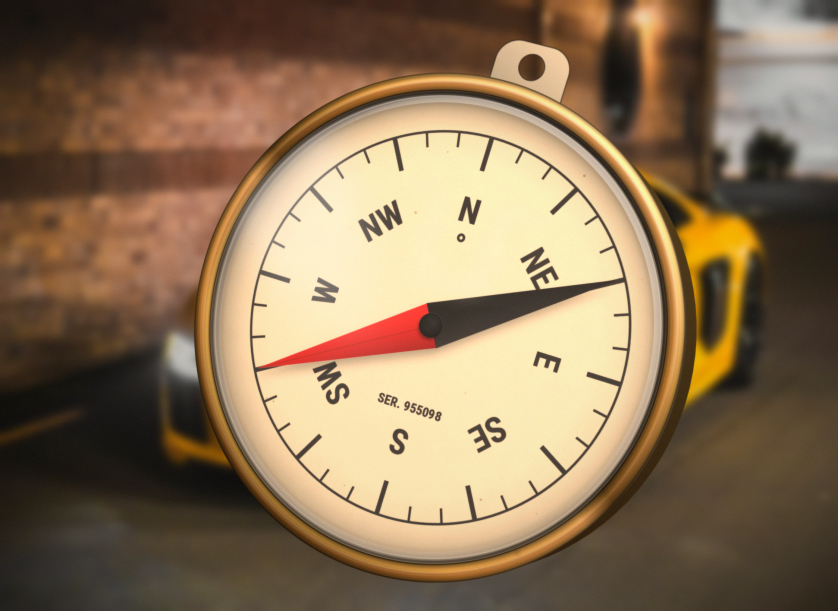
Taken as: value=240 unit=°
